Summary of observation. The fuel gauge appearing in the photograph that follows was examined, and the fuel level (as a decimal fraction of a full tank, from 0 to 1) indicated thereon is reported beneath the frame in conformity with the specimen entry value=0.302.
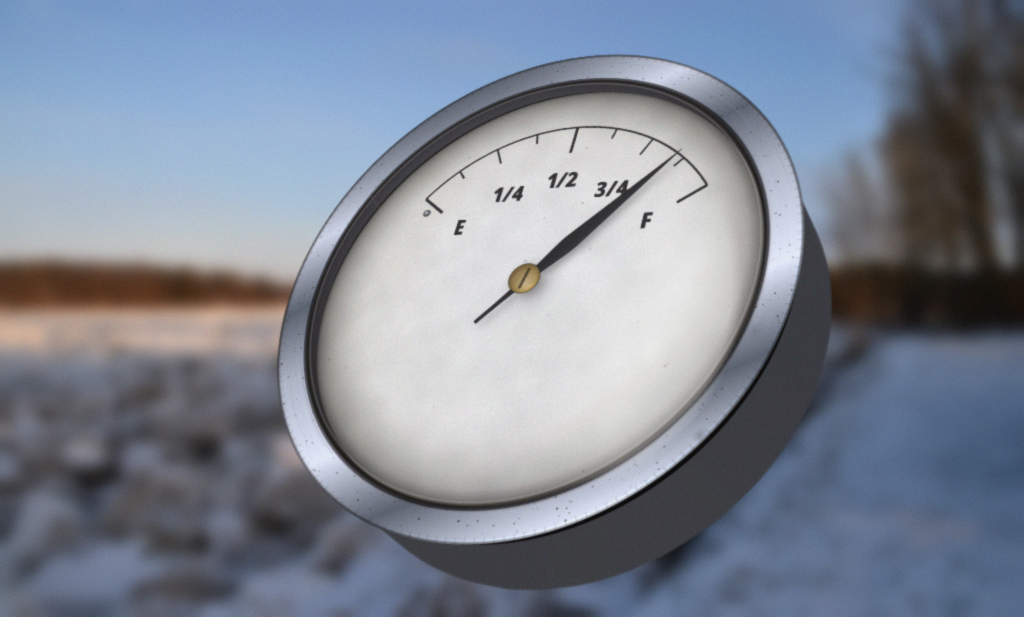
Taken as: value=0.875
